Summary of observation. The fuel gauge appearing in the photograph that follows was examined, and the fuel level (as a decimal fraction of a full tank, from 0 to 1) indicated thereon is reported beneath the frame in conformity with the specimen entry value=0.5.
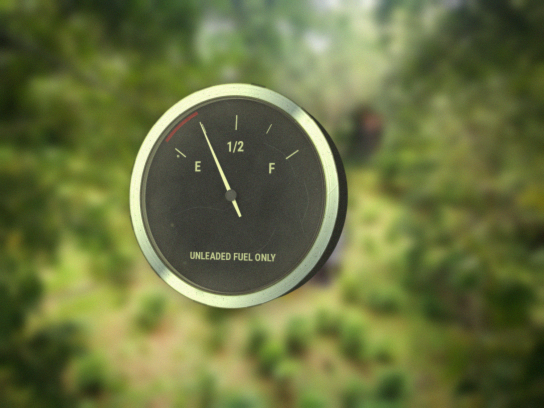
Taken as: value=0.25
